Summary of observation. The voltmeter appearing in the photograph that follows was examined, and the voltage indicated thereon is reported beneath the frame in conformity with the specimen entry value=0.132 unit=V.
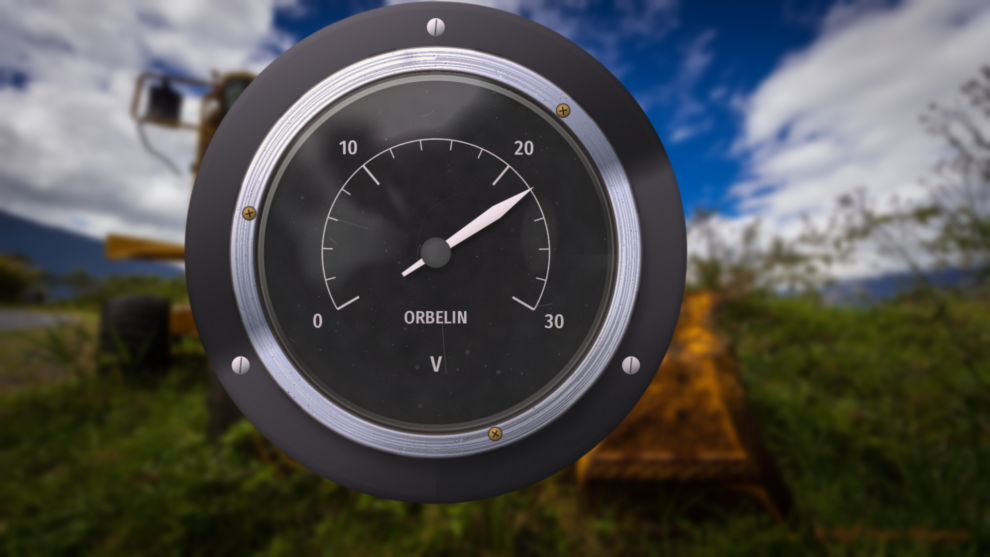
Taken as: value=22 unit=V
